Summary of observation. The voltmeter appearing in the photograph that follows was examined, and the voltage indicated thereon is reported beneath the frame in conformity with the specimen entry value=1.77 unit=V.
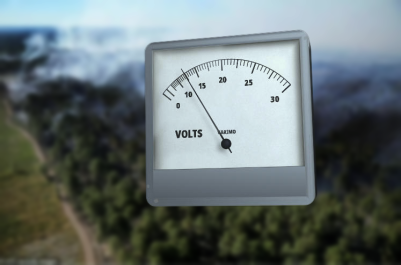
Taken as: value=12.5 unit=V
